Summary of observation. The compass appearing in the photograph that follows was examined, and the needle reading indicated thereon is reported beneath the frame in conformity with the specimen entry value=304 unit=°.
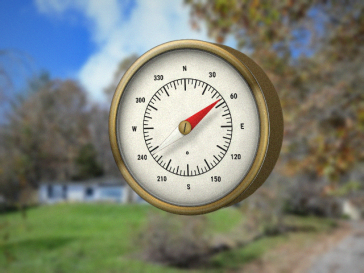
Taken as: value=55 unit=°
